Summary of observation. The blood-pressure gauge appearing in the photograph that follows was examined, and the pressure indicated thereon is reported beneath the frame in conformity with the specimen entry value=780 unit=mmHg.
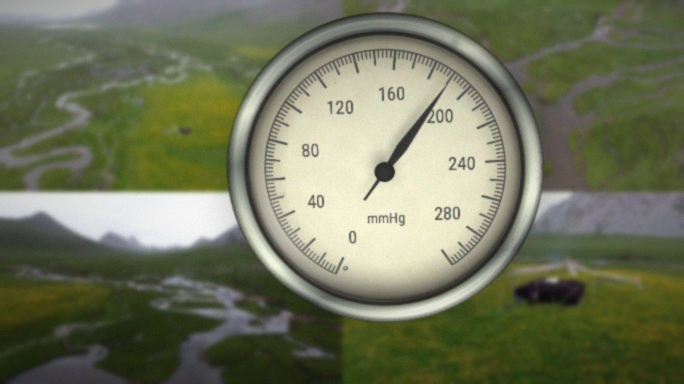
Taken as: value=190 unit=mmHg
